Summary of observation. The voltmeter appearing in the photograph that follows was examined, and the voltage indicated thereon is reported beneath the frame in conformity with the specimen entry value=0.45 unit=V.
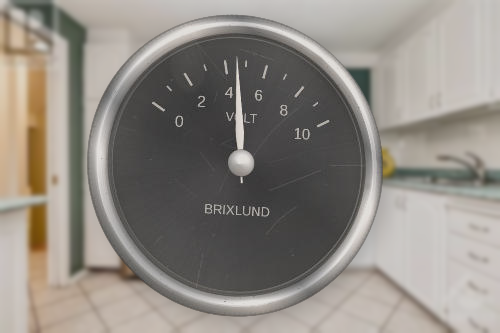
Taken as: value=4.5 unit=V
